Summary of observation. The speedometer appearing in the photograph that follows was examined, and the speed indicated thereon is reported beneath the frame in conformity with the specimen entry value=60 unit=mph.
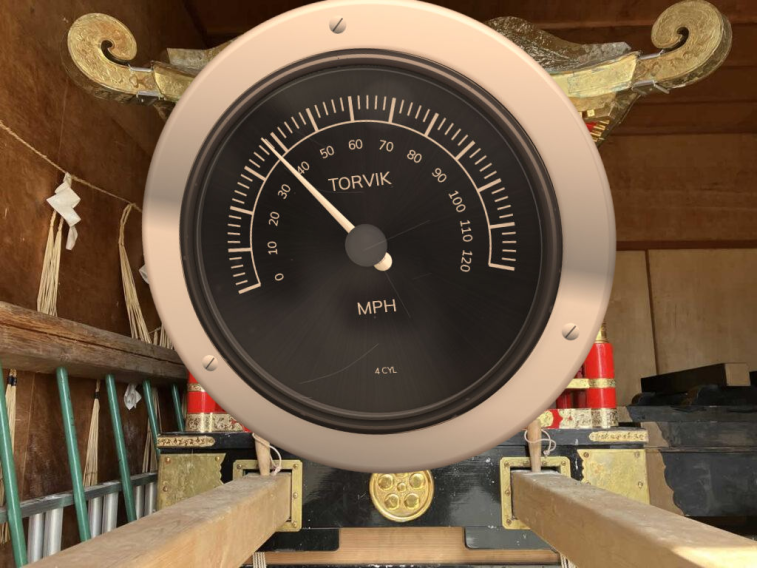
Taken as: value=38 unit=mph
